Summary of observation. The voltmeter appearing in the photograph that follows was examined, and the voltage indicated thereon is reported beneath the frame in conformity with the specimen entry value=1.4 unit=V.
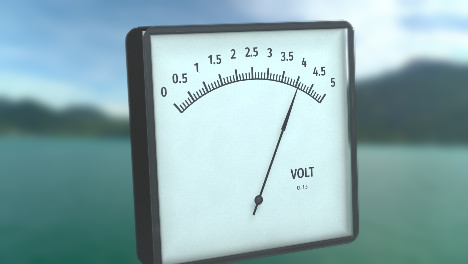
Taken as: value=4 unit=V
